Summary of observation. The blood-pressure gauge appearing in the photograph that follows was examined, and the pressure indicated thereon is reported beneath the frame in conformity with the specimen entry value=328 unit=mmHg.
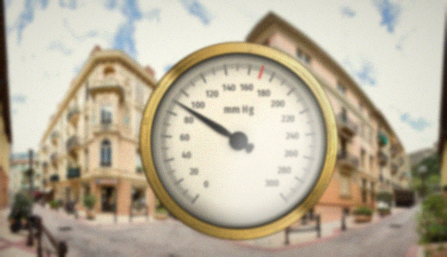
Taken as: value=90 unit=mmHg
